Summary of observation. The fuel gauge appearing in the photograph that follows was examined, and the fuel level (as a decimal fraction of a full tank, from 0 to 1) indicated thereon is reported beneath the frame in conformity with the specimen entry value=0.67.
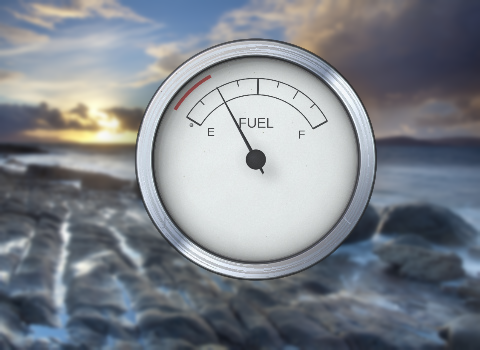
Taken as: value=0.25
